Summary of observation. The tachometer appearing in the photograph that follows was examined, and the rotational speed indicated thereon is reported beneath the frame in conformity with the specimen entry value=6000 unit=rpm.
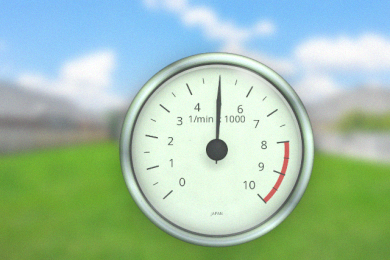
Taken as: value=5000 unit=rpm
